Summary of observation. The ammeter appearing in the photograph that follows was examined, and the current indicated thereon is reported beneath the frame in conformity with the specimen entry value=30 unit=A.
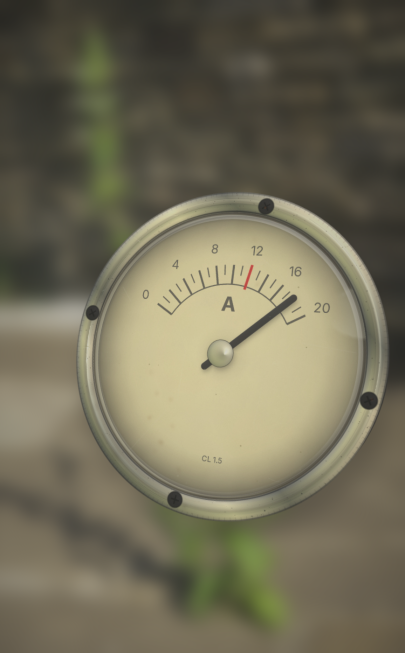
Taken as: value=18 unit=A
